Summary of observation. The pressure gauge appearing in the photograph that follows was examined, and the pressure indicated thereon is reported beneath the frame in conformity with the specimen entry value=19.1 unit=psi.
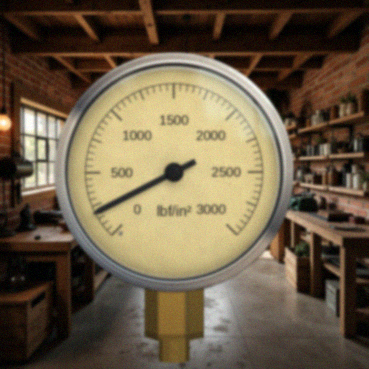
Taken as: value=200 unit=psi
